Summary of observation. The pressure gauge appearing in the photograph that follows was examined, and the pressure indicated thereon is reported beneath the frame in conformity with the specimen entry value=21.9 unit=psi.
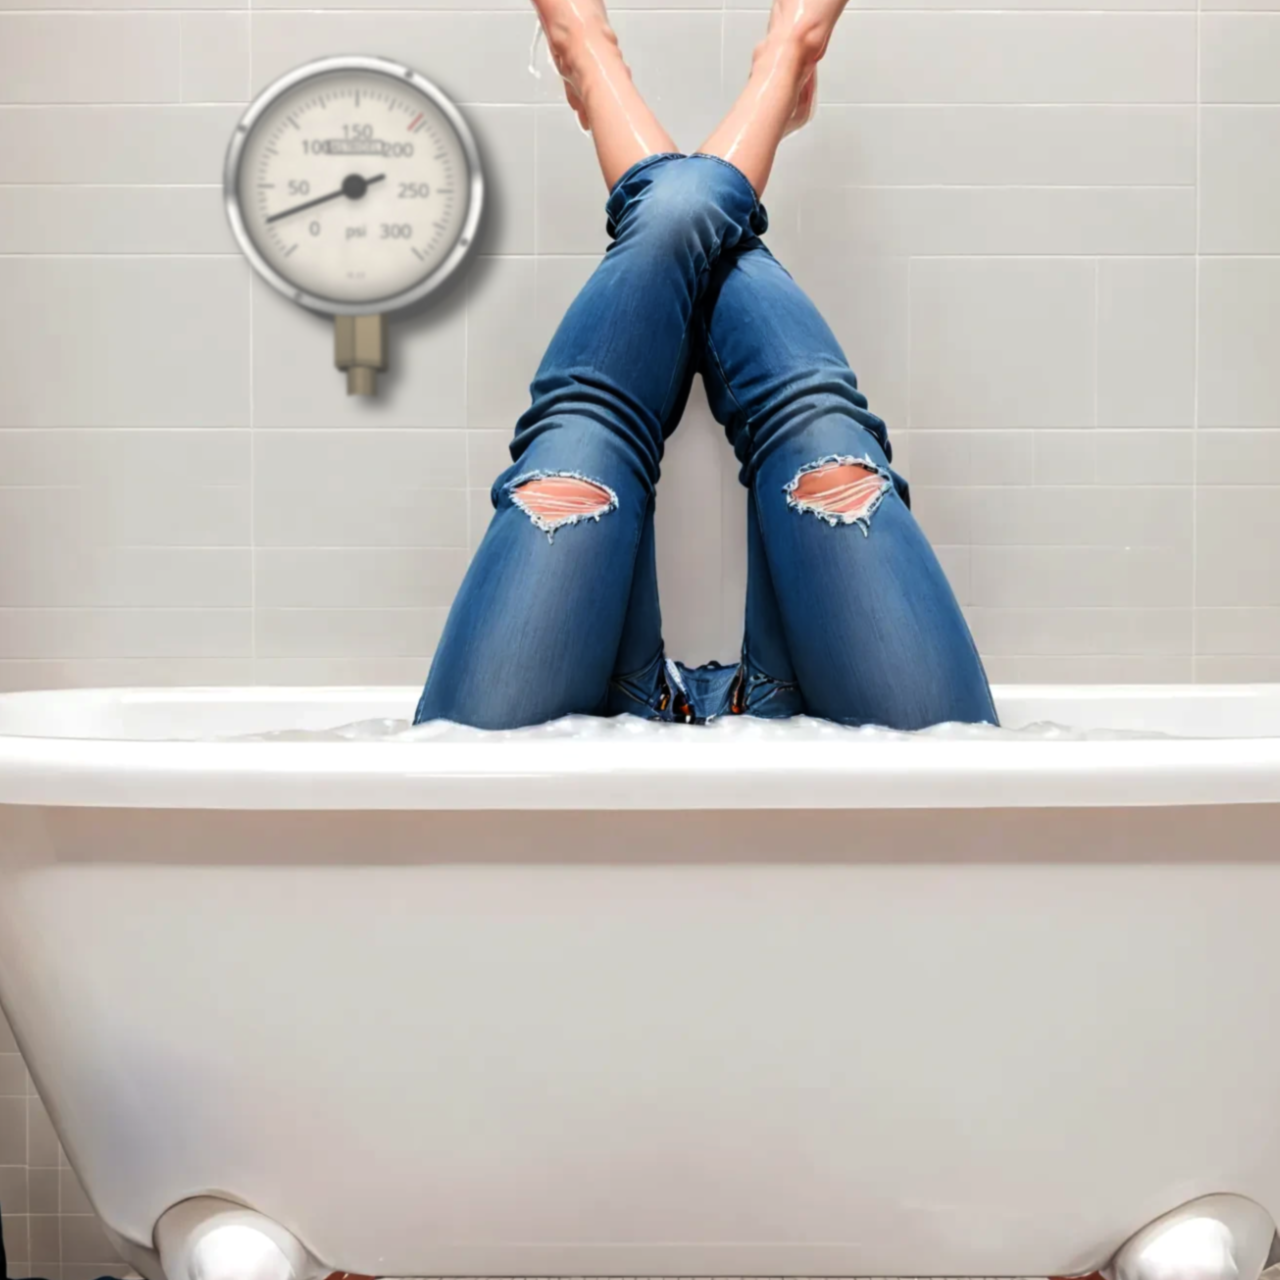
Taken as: value=25 unit=psi
